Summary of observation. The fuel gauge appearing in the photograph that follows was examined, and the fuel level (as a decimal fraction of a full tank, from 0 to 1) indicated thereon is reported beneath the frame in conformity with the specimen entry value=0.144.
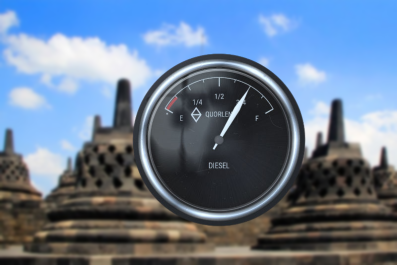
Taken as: value=0.75
